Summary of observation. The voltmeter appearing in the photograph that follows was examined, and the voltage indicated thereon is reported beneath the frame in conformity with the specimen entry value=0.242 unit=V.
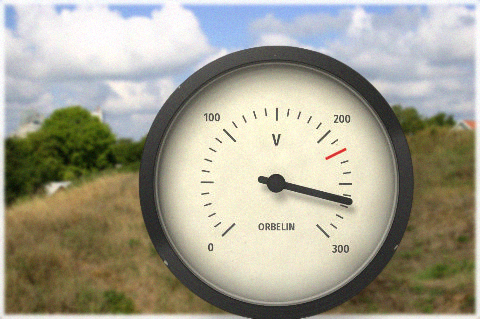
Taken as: value=265 unit=V
